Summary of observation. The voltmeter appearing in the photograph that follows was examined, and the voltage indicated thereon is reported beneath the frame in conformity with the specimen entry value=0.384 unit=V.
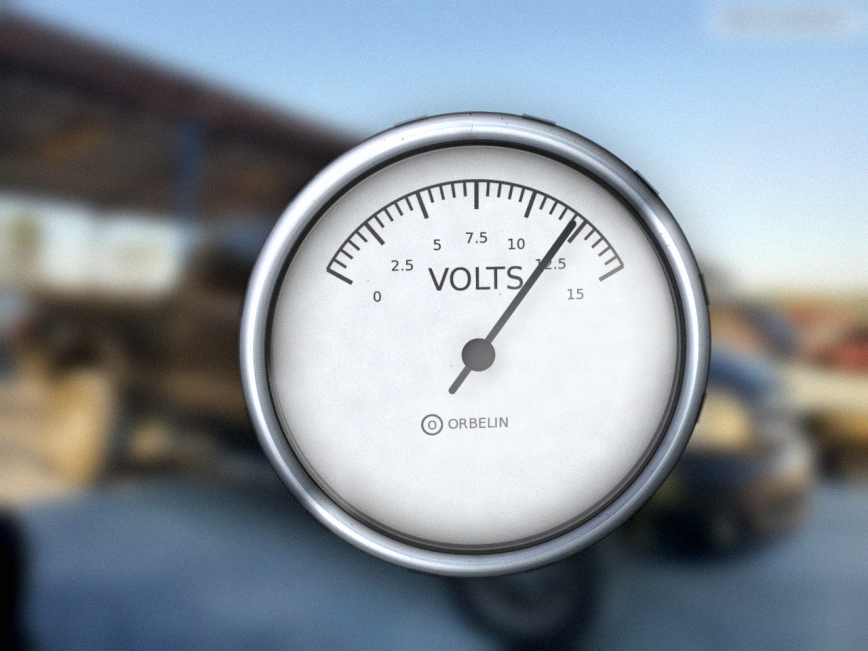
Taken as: value=12 unit=V
